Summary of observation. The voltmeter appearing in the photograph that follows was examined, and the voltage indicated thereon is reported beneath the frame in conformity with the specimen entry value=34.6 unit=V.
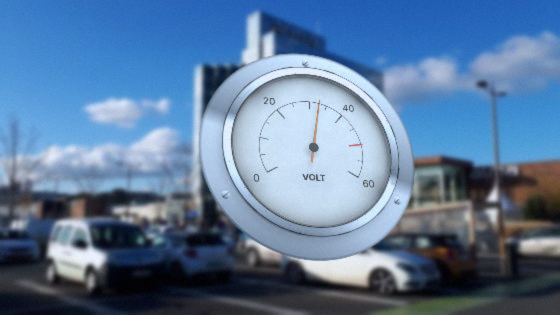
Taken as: value=32.5 unit=V
